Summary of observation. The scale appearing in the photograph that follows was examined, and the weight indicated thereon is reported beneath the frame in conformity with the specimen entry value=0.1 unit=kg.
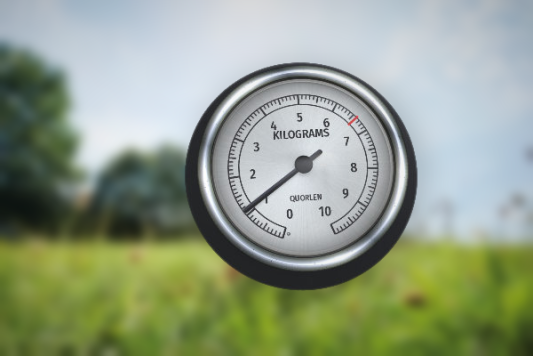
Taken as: value=1.1 unit=kg
